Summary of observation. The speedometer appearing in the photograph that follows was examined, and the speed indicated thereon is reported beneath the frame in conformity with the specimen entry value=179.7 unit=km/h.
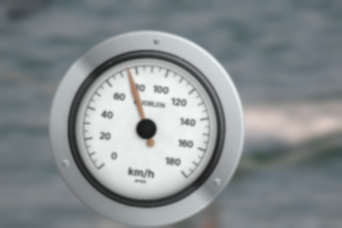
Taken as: value=75 unit=km/h
